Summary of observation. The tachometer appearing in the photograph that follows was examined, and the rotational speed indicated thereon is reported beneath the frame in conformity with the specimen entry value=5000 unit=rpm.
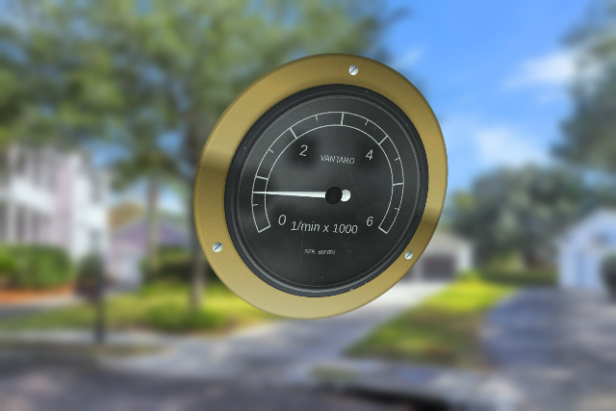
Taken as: value=750 unit=rpm
